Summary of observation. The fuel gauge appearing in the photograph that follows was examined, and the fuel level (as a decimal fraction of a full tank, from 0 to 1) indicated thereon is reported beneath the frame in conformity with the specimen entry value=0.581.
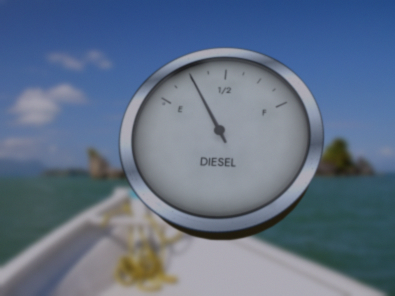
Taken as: value=0.25
